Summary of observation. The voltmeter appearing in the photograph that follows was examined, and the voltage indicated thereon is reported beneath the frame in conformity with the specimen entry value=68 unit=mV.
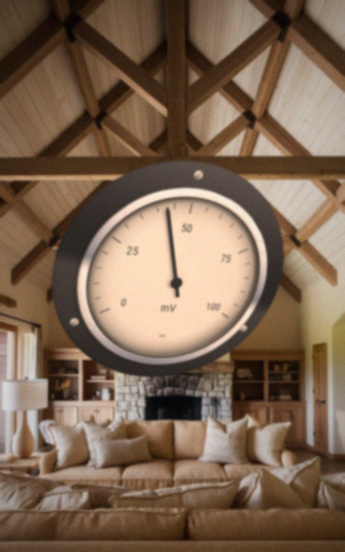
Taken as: value=42.5 unit=mV
